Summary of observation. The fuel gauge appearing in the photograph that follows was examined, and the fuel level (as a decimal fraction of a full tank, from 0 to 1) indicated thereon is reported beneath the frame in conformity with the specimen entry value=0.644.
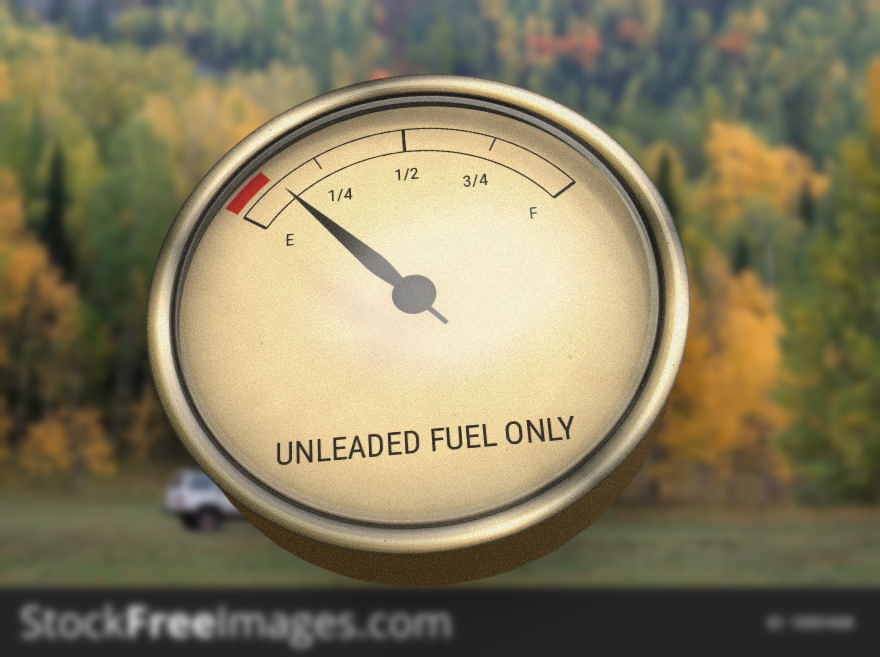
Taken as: value=0.125
